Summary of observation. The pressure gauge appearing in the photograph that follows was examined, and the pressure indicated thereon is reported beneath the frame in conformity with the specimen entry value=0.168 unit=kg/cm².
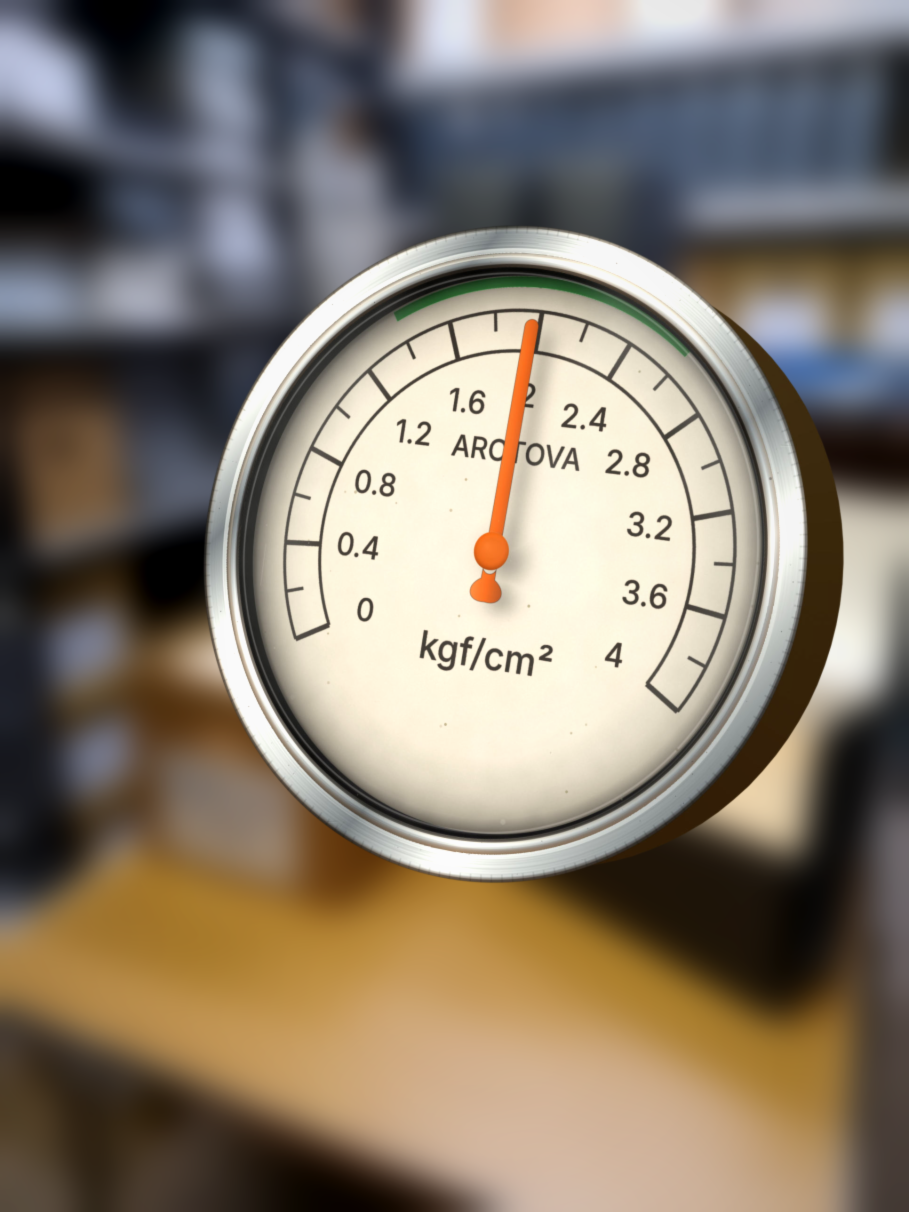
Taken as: value=2 unit=kg/cm²
